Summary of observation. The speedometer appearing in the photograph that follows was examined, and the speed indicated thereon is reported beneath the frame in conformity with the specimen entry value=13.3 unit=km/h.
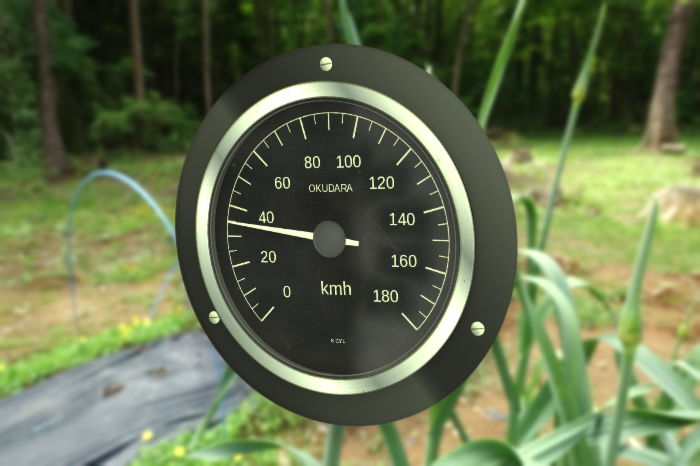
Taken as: value=35 unit=km/h
